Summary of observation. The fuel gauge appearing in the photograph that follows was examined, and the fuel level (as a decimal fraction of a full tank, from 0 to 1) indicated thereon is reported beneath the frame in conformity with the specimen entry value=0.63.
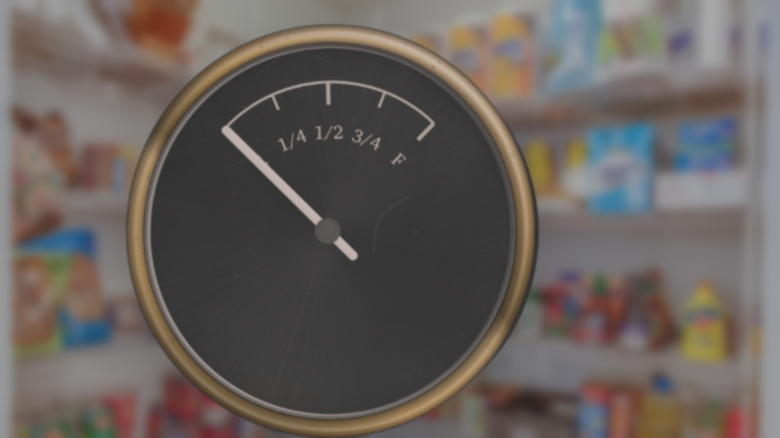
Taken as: value=0
